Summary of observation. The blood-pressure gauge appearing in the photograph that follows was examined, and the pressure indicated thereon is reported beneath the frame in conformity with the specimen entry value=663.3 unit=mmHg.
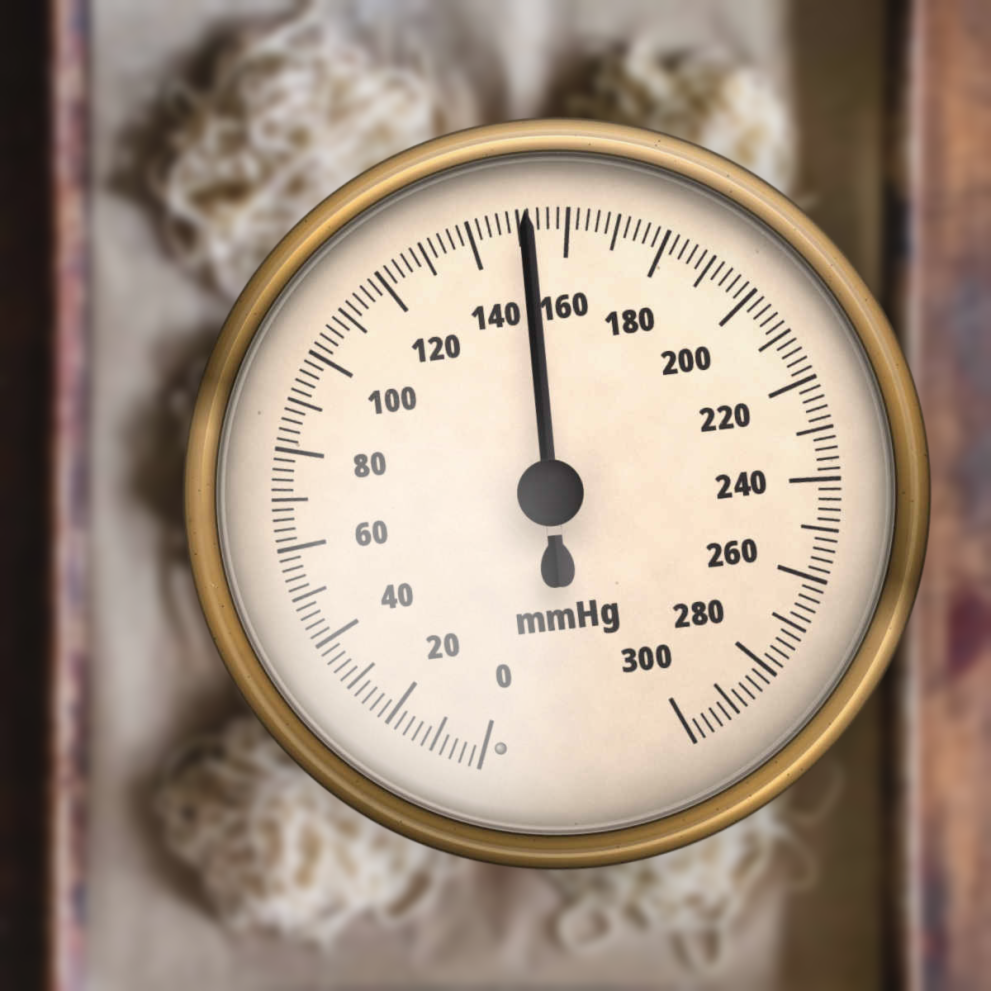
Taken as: value=152 unit=mmHg
